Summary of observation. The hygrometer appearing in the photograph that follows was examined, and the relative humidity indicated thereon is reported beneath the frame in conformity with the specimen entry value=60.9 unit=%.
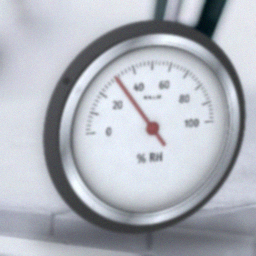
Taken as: value=30 unit=%
